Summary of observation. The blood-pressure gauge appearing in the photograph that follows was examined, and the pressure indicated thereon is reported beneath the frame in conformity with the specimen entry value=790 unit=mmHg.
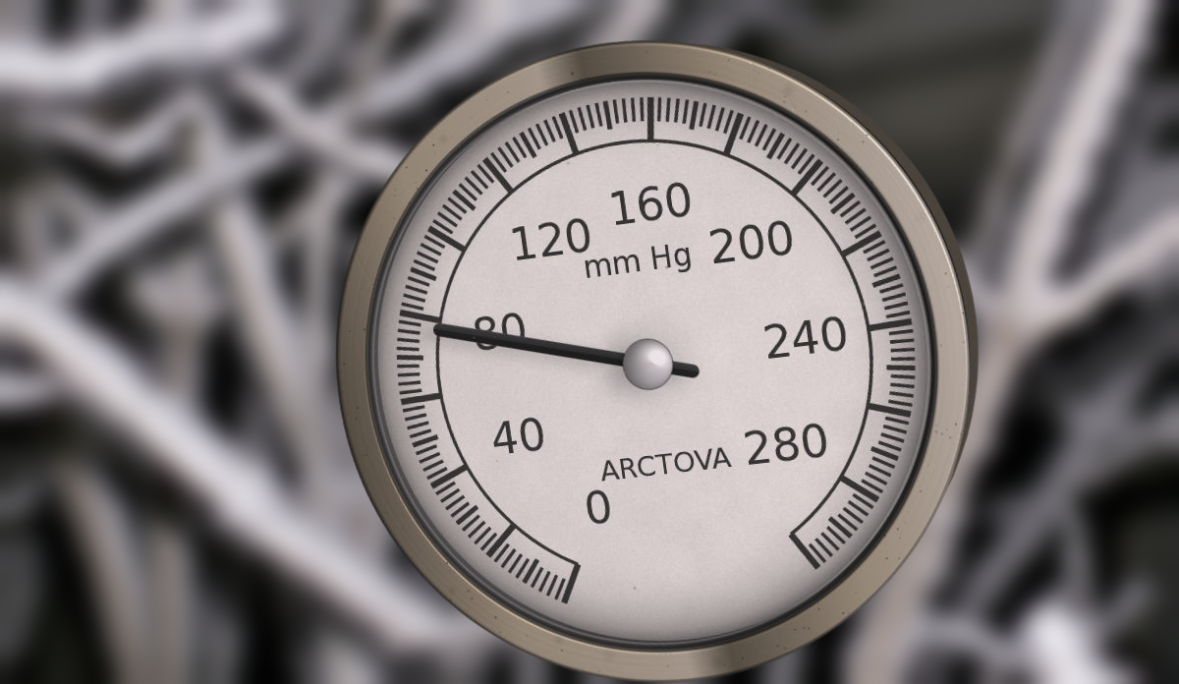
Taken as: value=78 unit=mmHg
